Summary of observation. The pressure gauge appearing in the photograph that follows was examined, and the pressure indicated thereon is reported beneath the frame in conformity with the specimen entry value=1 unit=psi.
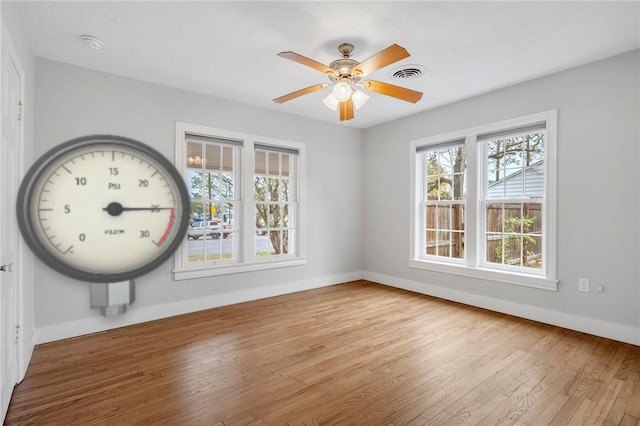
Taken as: value=25 unit=psi
